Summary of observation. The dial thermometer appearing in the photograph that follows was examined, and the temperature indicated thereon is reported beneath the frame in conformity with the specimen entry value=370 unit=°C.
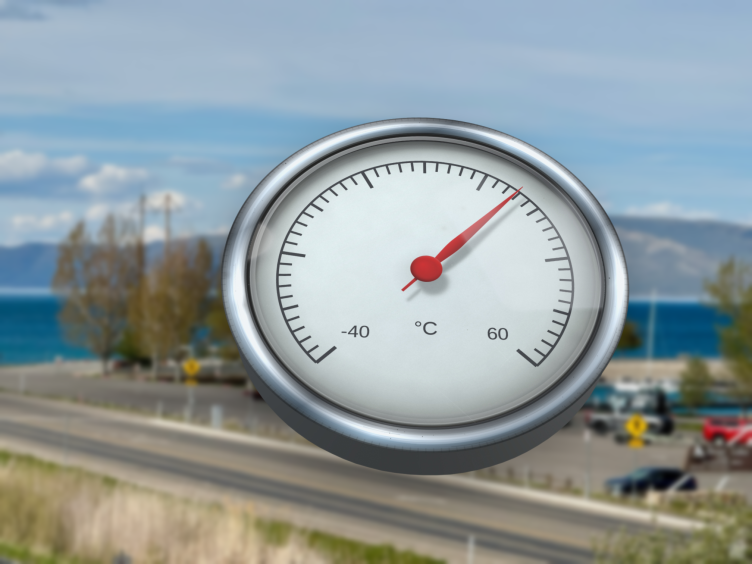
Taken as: value=26 unit=°C
